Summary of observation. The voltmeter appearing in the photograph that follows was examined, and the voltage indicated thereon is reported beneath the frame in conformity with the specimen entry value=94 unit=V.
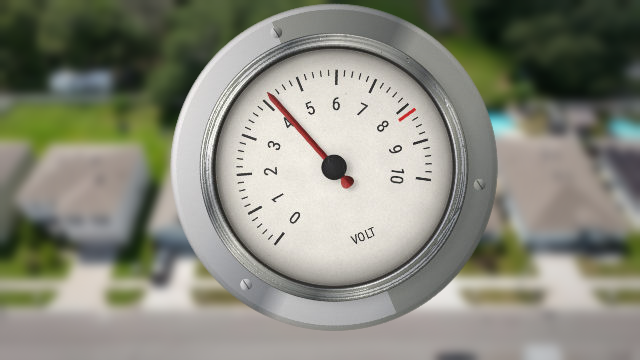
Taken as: value=4.2 unit=V
